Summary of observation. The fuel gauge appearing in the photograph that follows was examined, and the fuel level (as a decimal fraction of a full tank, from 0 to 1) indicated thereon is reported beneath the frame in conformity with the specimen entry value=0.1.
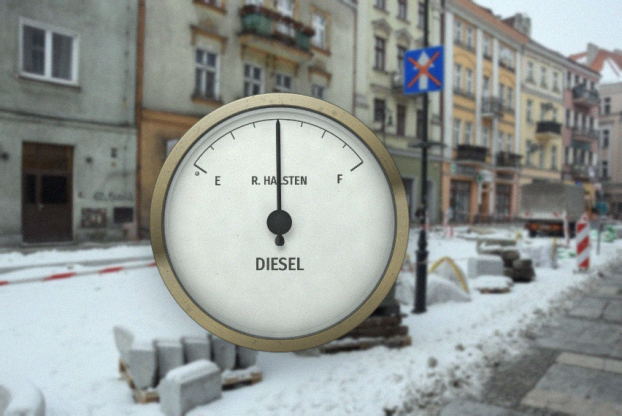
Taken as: value=0.5
